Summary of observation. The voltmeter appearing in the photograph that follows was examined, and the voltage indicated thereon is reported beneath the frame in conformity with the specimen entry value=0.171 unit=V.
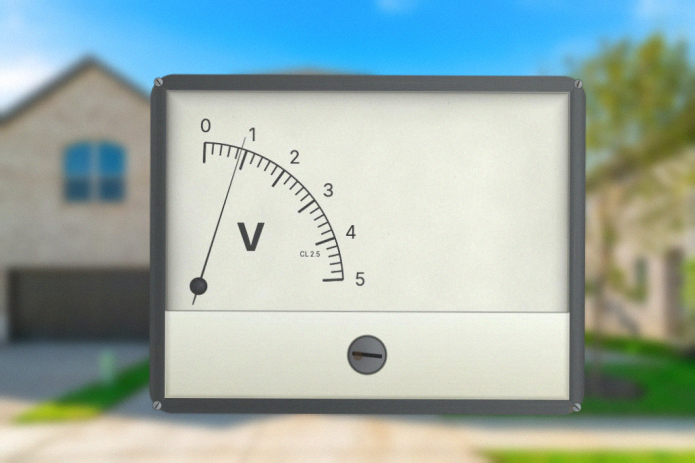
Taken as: value=0.9 unit=V
